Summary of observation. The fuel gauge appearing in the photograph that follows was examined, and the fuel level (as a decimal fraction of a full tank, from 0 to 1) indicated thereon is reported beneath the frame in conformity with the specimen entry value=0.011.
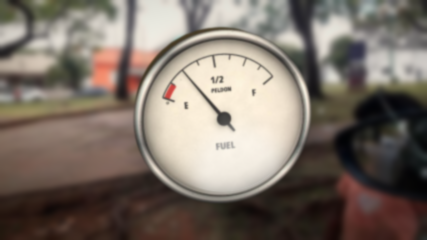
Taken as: value=0.25
